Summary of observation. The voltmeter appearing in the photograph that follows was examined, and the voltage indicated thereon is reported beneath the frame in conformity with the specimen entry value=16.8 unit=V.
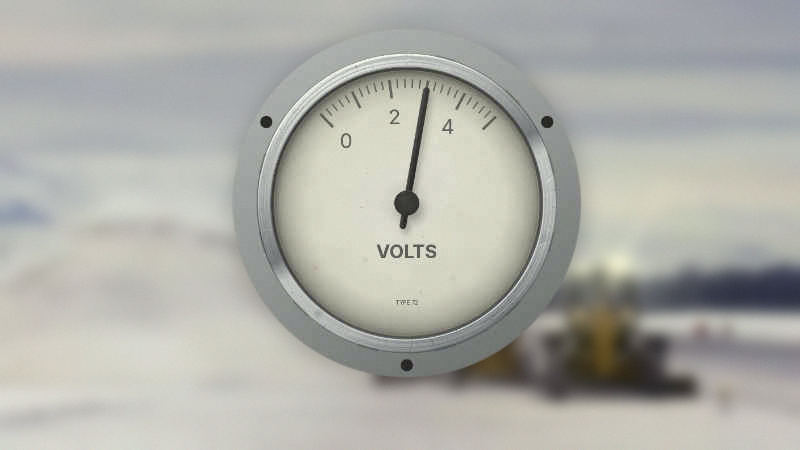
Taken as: value=3 unit=V
